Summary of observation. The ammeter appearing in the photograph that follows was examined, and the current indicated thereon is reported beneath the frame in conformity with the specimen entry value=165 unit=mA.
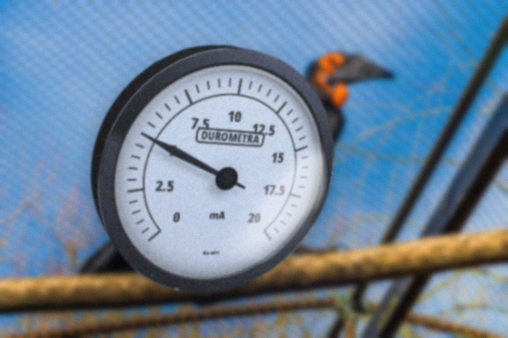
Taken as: value=5 unit=mA
